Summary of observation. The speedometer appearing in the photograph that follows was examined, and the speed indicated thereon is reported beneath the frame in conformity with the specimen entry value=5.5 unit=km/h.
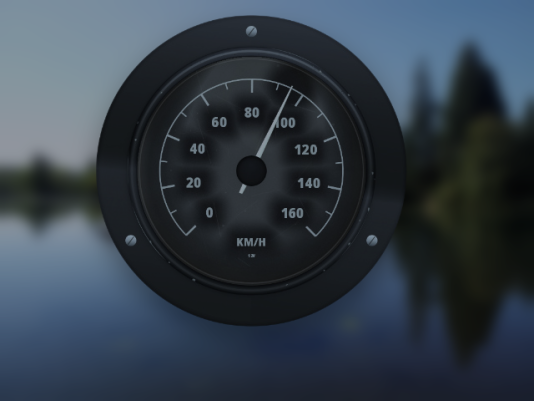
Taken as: value=95 unit=km/h
